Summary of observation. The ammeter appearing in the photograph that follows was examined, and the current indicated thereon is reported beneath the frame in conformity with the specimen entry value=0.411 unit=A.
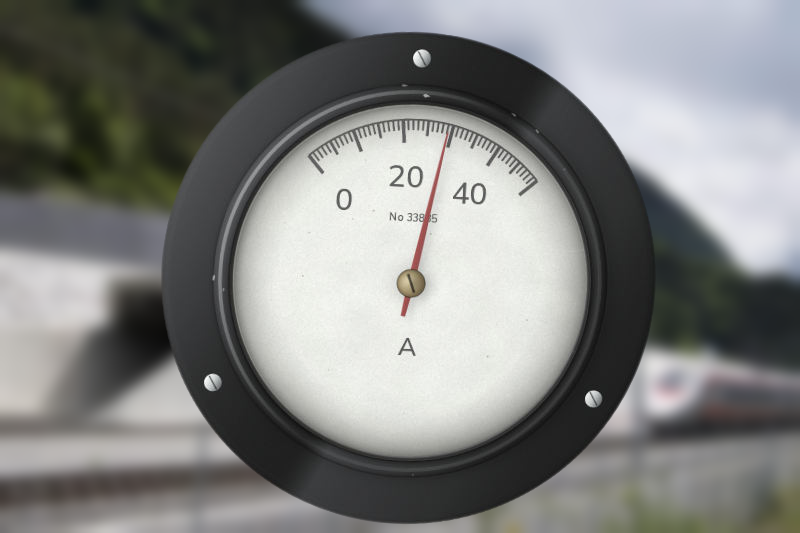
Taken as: value=29 unit=A
